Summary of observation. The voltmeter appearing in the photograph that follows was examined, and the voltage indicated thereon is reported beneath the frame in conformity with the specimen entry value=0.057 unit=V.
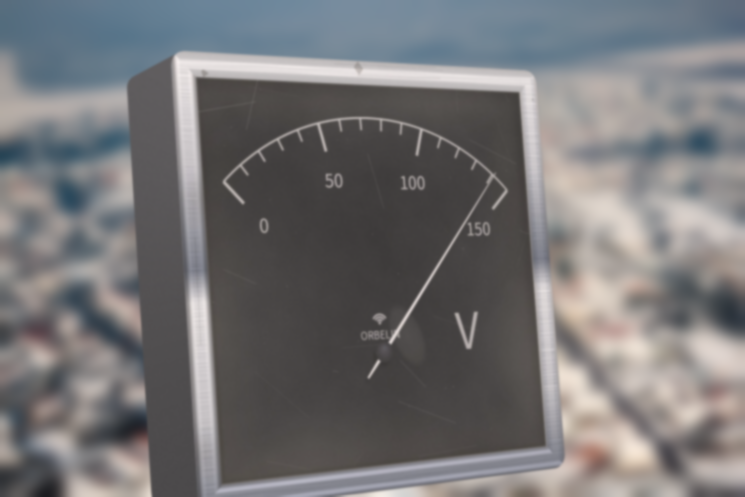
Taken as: value=140 unit=V
